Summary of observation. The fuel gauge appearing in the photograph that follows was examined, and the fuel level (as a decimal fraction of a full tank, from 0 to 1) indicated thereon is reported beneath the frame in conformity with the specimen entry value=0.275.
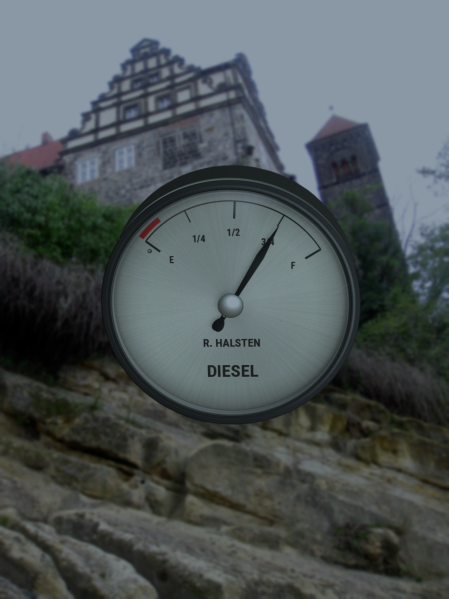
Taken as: value=0.75
